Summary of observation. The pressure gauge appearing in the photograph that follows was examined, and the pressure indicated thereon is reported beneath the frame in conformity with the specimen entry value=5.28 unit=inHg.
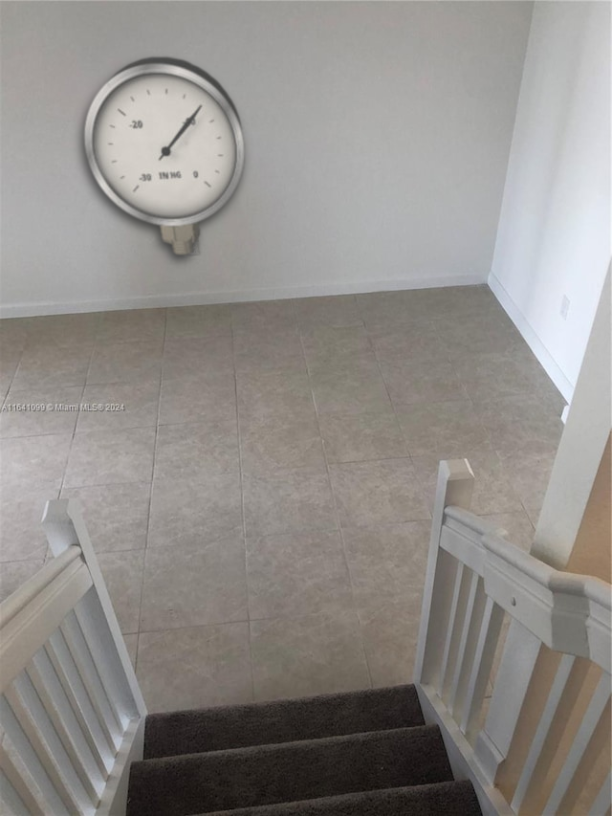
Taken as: value=-10 unit=inHg
